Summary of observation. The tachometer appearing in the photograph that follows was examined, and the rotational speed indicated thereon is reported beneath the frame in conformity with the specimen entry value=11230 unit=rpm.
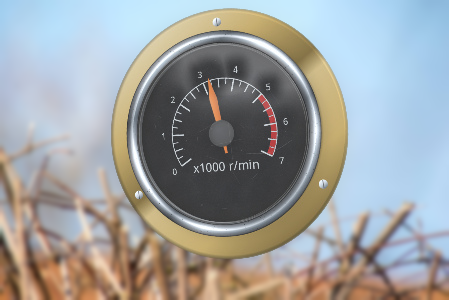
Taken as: value=3250 unit=rpm
